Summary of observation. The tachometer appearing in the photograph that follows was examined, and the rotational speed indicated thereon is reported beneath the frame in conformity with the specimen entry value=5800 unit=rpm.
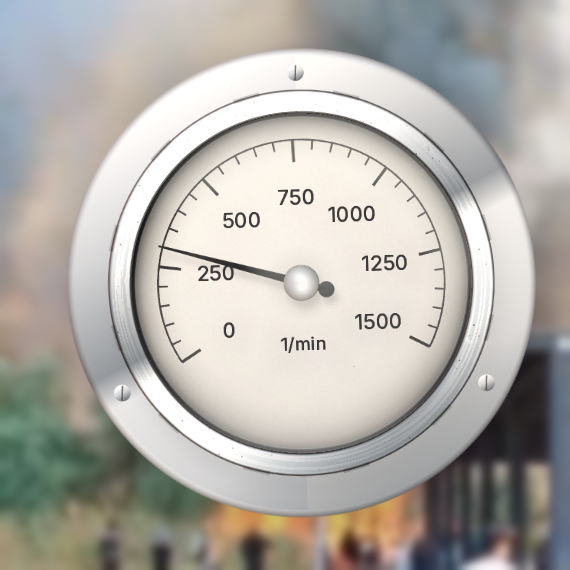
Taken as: value=300 unit=rpm
